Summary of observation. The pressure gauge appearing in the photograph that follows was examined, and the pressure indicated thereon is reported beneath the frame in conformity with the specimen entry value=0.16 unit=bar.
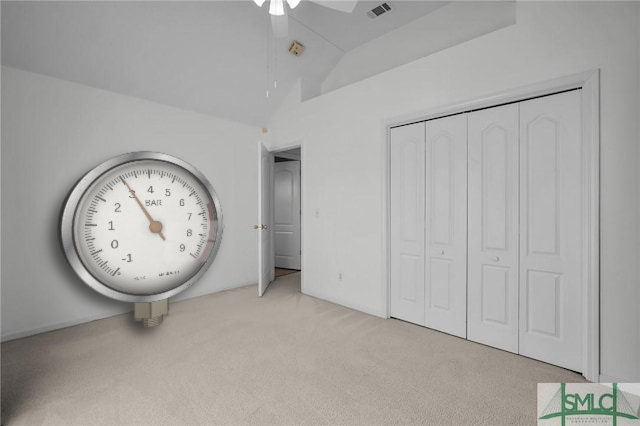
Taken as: value=3 unit=bar
